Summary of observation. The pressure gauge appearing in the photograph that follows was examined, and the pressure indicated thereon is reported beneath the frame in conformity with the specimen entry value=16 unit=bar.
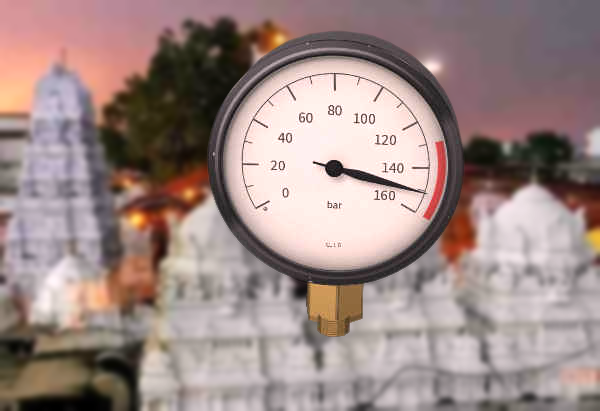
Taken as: value=150 unit=bar
